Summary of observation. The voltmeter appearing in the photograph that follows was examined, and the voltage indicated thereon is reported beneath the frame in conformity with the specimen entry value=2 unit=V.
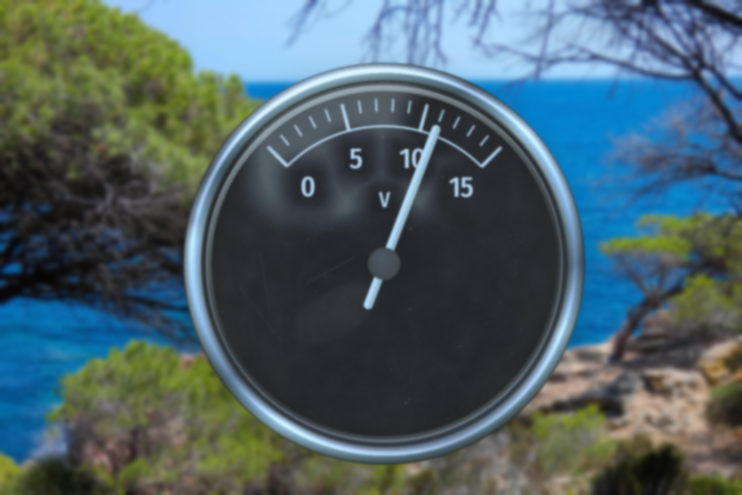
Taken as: value=11 unit=V
